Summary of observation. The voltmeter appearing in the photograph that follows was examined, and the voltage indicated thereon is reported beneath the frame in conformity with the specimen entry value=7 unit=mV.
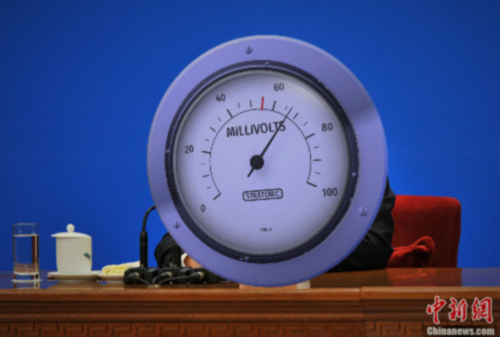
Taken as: value=67.5 unit=mV
